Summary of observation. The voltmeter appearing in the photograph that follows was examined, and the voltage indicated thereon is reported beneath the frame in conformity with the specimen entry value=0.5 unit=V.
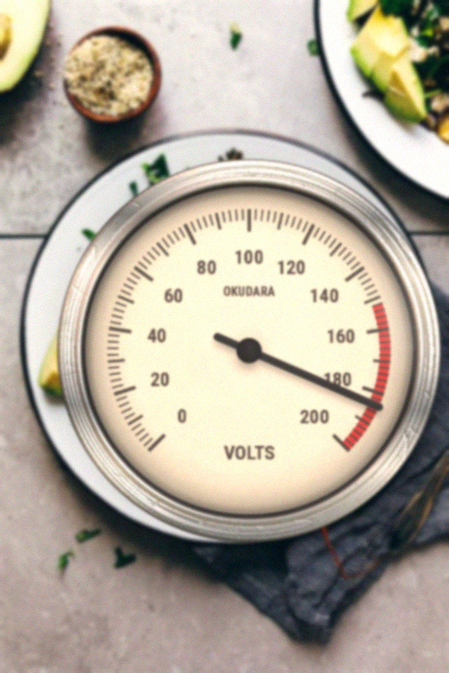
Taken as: value=184 unit=V
